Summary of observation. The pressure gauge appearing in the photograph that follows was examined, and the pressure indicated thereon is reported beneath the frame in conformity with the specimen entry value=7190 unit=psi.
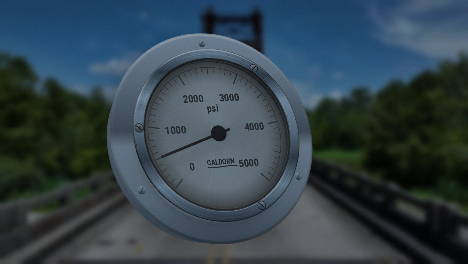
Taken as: value=500 unit=psi
